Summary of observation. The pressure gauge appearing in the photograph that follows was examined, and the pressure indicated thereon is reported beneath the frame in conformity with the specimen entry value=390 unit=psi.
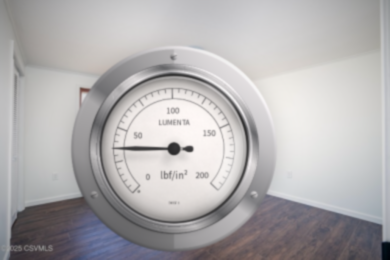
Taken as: value=35 unit=psi
